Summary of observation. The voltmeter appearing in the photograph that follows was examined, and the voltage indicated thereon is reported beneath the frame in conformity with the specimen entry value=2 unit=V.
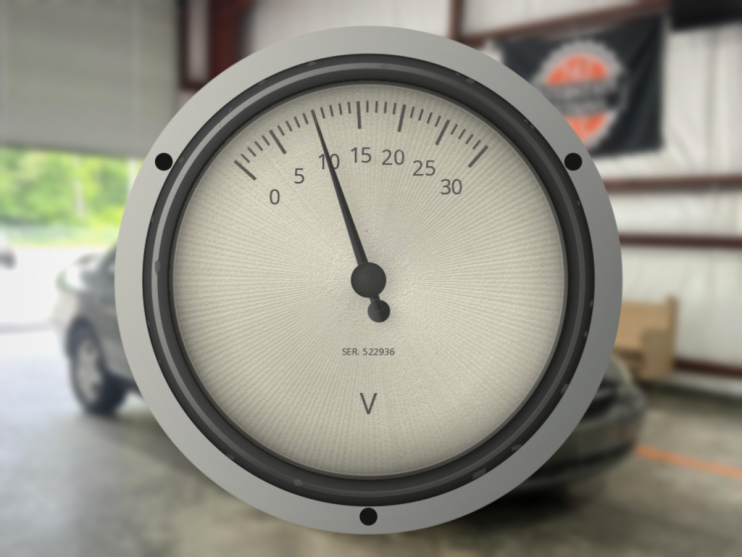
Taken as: value=10 unit=V
